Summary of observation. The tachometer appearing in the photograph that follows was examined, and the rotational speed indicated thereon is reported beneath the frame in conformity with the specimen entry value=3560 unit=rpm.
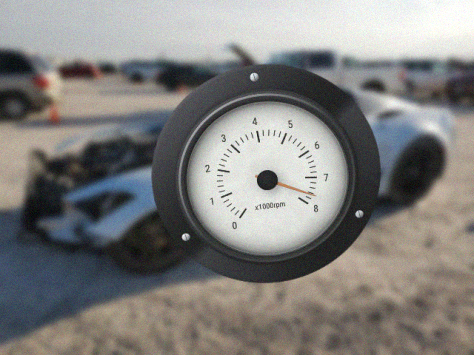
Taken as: value=7600 unit=rpm
